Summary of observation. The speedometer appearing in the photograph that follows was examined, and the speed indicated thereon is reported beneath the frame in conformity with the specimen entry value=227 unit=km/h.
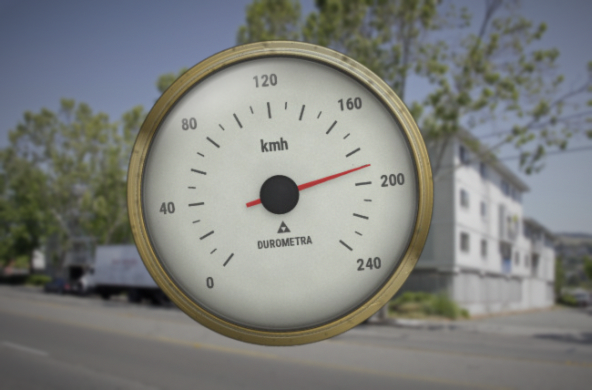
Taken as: value=190 unit=km/h
